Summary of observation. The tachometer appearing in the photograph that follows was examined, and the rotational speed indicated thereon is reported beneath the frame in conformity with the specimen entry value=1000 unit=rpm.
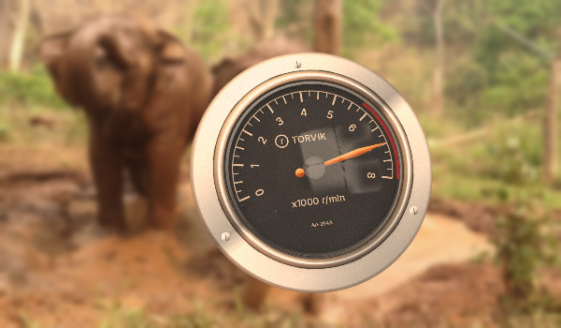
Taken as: value=7000 unit=rpm
